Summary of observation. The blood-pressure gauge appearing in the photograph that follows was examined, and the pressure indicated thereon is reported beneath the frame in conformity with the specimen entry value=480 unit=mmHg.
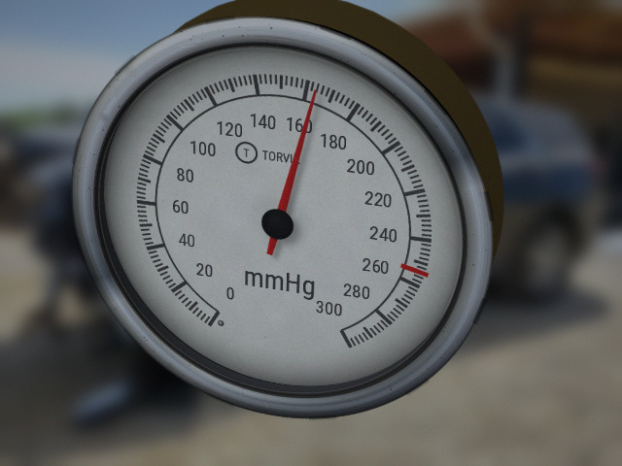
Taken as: value=164 unit=mmHg
